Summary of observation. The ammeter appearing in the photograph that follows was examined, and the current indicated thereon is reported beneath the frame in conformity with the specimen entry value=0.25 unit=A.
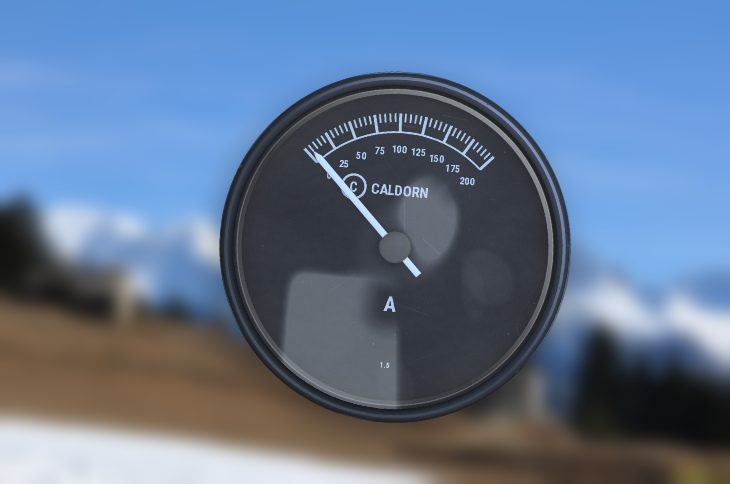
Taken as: value=5 unit=A
